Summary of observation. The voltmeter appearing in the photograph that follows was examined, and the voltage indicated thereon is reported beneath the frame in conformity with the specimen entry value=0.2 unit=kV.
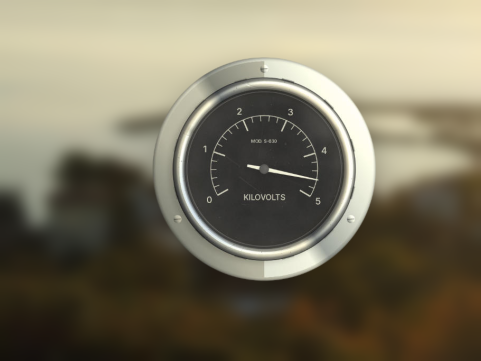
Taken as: value=4.6 unit=kV
